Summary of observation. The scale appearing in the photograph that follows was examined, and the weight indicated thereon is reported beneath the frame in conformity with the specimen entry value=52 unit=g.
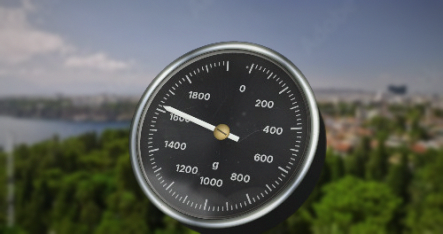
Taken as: value=1620 unit=g
